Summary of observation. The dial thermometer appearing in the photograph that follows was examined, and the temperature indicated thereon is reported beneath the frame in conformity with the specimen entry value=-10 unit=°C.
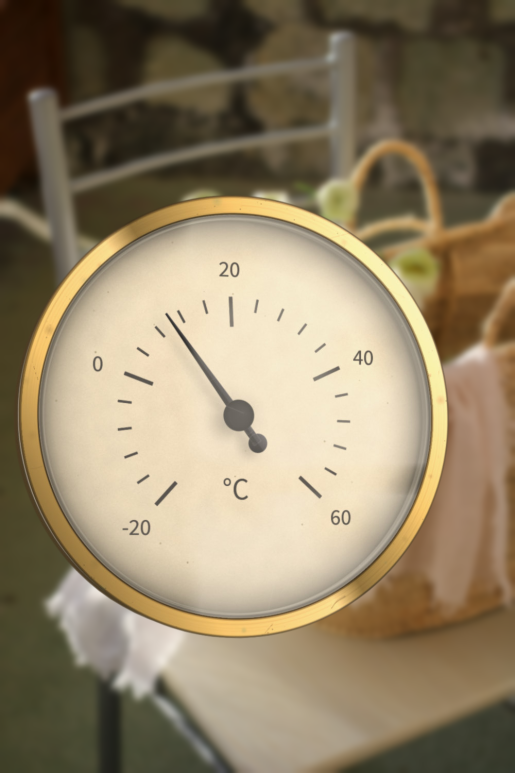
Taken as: value=10 unit=°C
